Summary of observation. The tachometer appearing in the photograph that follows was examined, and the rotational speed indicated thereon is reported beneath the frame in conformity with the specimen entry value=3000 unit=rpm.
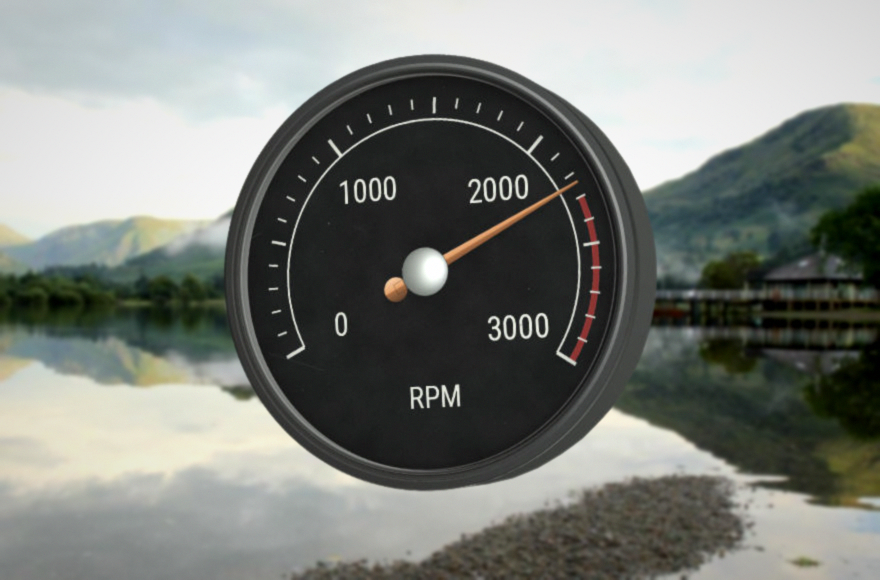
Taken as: value=2250 unit=rpm
